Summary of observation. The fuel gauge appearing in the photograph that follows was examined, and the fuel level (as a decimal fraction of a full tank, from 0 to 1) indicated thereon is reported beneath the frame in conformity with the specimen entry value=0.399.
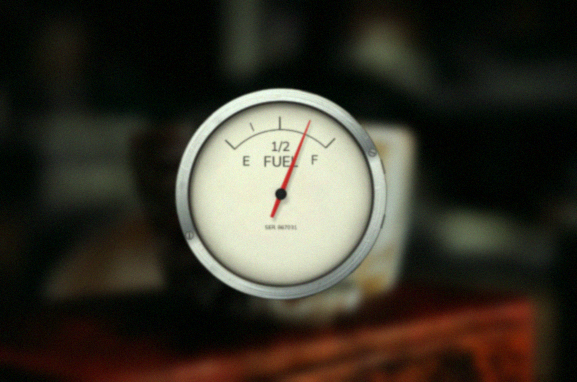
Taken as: value=0.75
